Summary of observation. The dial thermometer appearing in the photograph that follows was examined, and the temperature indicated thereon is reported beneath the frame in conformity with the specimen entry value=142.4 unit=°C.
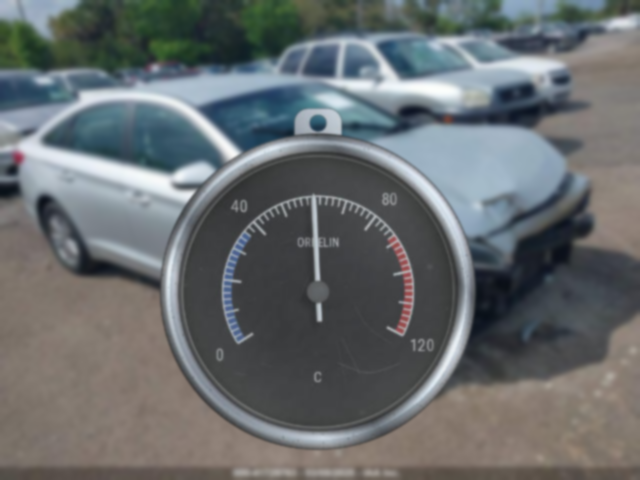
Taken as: value=60 unit=°C
